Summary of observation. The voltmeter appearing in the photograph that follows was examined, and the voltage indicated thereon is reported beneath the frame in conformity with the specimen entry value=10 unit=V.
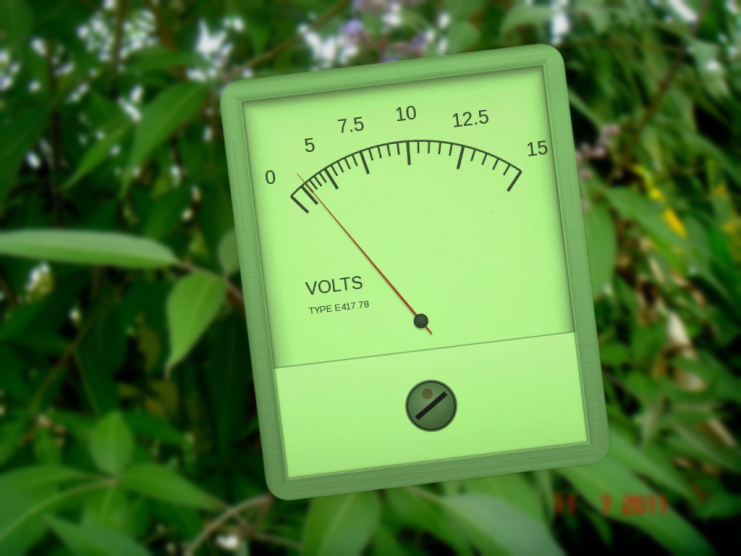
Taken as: value=3 unit=V
